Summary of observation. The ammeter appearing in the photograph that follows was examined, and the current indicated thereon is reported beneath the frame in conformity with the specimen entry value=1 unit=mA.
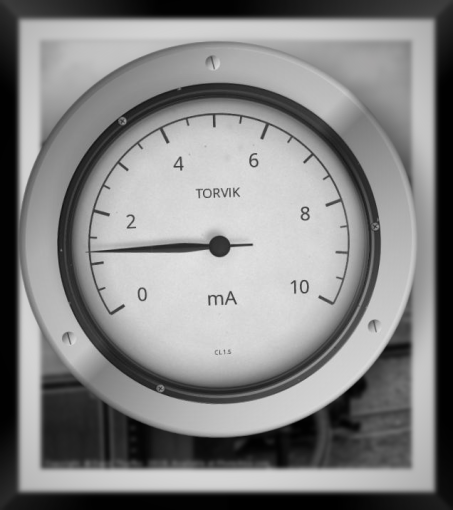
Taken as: value=1.25 unit=mA
